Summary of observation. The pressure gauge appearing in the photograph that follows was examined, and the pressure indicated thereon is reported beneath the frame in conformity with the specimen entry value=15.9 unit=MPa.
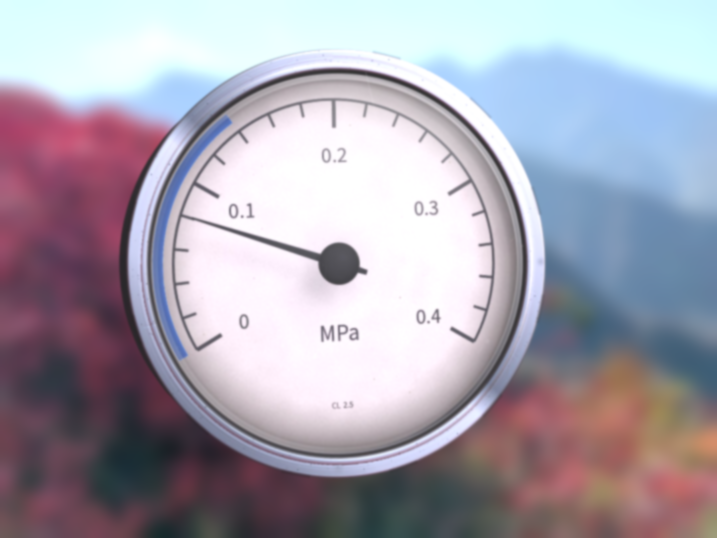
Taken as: value=0.08 unit=MPa
